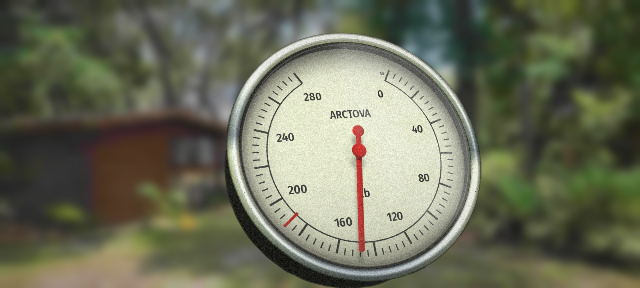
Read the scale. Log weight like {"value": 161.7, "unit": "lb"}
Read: {"value": 148, "unit": "lb"}
